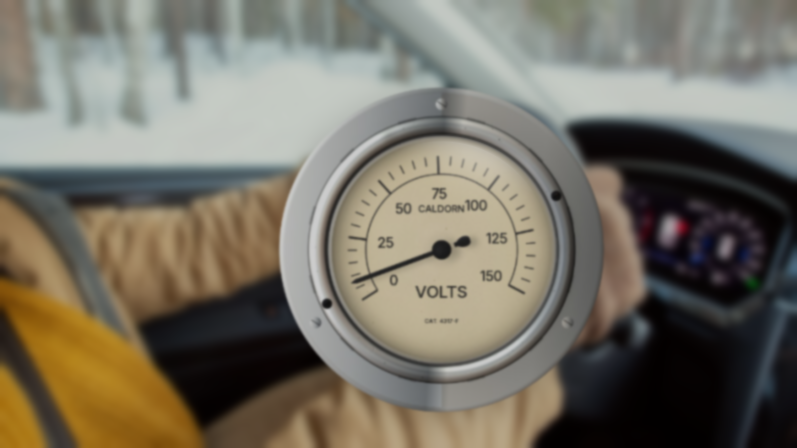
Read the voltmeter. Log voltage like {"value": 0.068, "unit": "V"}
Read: {"value": 7.5, "unit": "V"}
